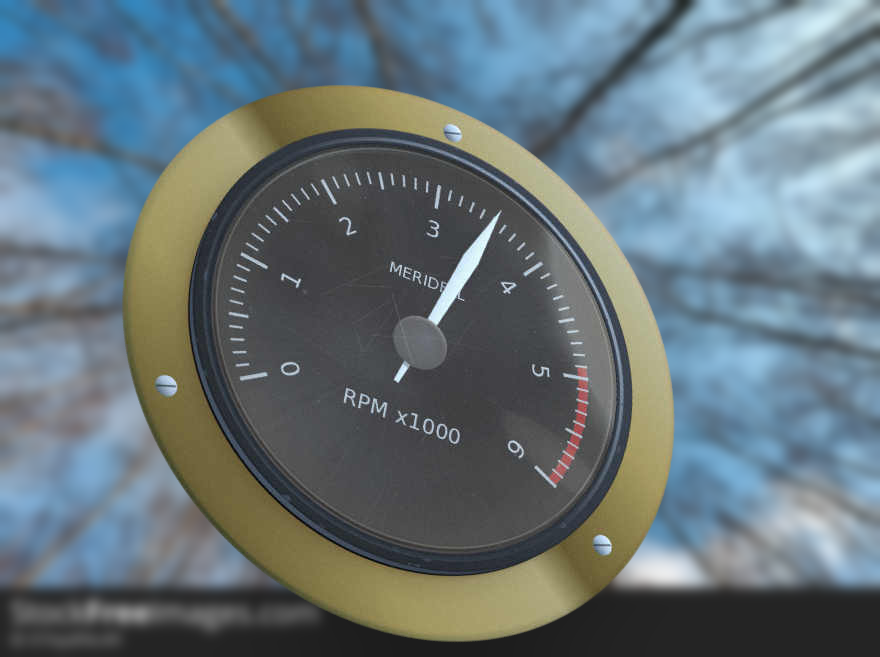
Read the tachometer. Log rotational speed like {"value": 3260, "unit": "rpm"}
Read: {"value": 3500, "unit": "rpm"}
